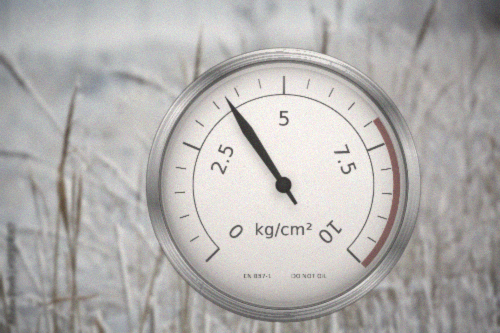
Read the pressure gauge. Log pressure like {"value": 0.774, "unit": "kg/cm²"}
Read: {"value": 3.75, "unit": "kg/cm²"}
